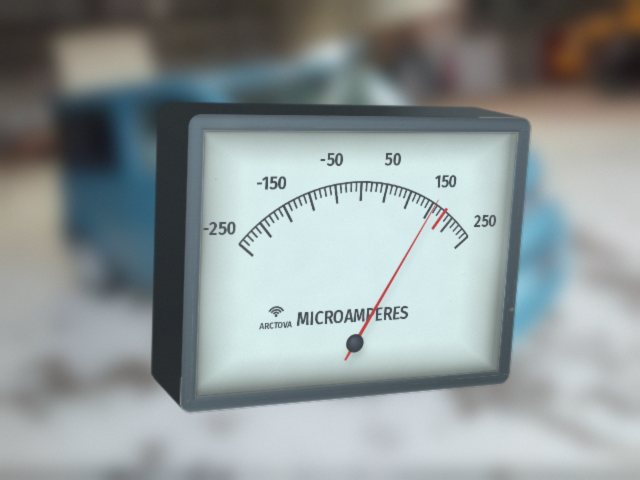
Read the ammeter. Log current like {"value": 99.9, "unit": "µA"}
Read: {"value": 150, "unit": "µA"}
